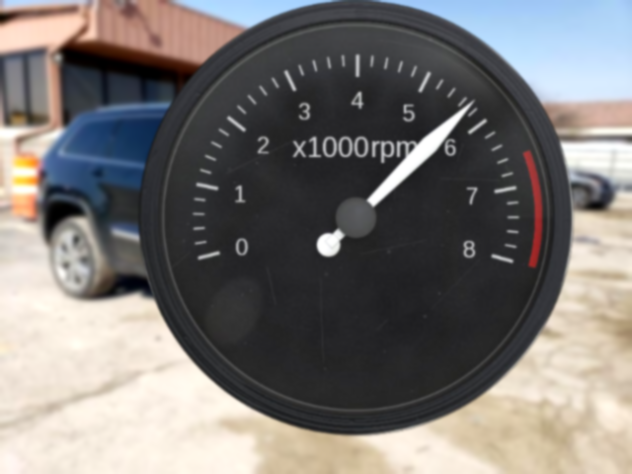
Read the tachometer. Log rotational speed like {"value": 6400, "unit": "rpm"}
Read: {"value": 5700, "unit": "rpm"}
